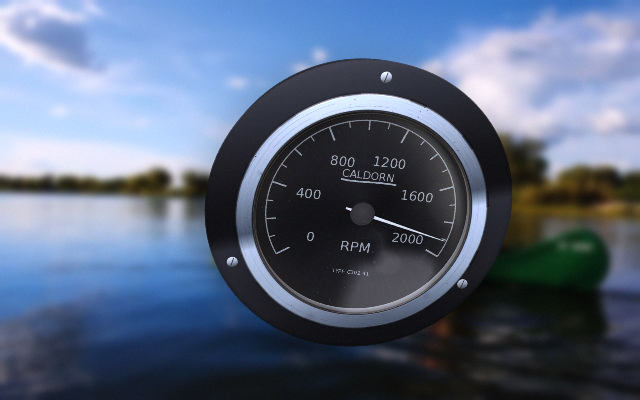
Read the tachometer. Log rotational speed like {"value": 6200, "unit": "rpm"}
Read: {"value": 1900, "unit": "rpm"}
